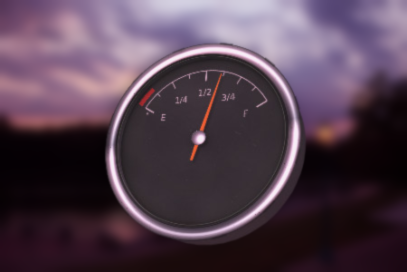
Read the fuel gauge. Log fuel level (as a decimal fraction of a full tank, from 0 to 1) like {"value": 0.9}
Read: {"value": 0.625}
